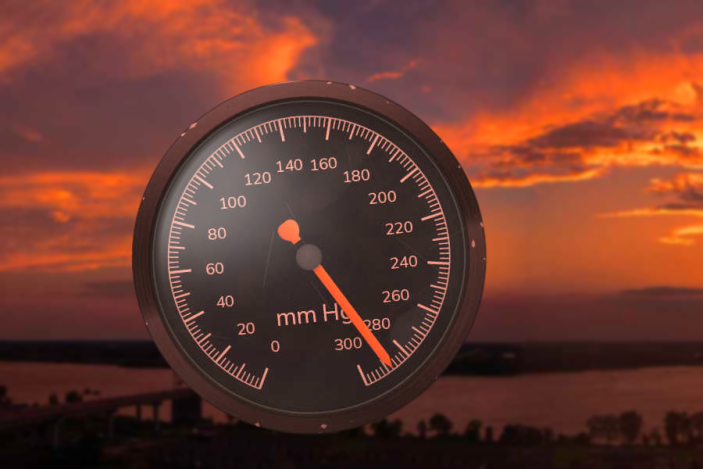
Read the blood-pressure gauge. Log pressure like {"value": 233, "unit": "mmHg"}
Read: {"value": 288, "unit": "mmHg"}
